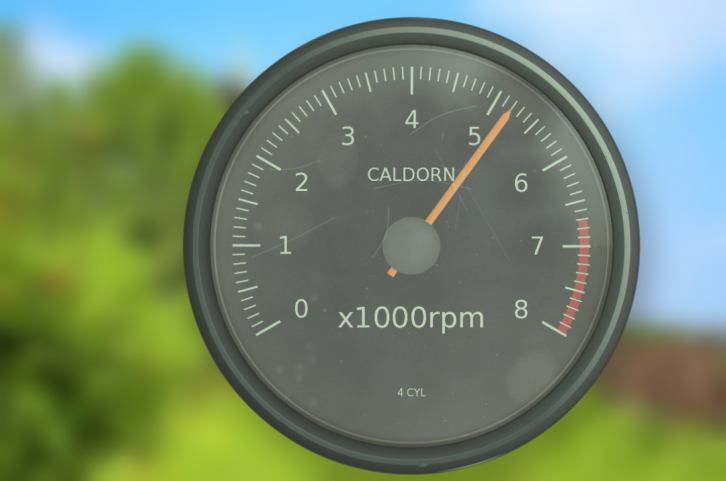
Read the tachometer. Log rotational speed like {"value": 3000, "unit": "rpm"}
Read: {"value": 5200, "unit": "rpm"}
